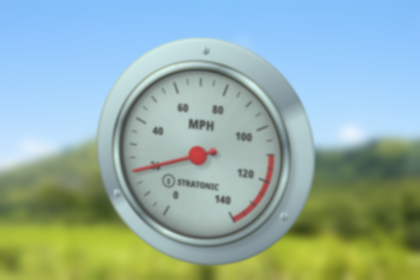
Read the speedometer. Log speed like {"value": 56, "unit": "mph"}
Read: {"value": 20, "unit": "mph"}
